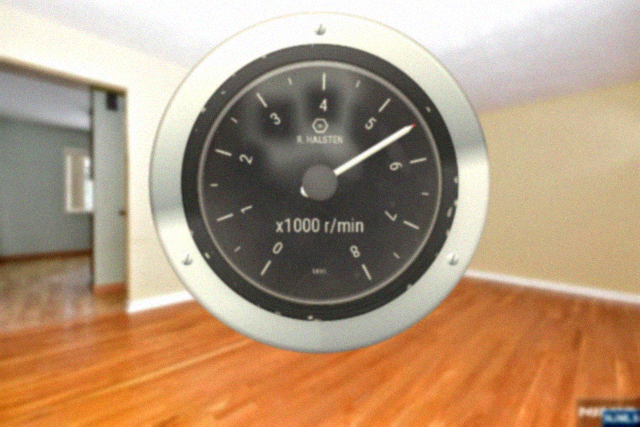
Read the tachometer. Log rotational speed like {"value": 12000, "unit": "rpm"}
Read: {"value": 5500, "unit": "rpm"}
